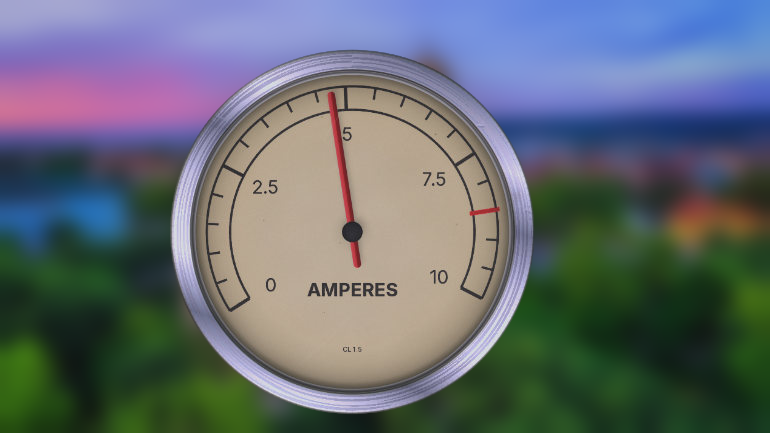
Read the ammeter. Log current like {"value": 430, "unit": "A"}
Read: {"value": 4.75, "unit": "A"}
